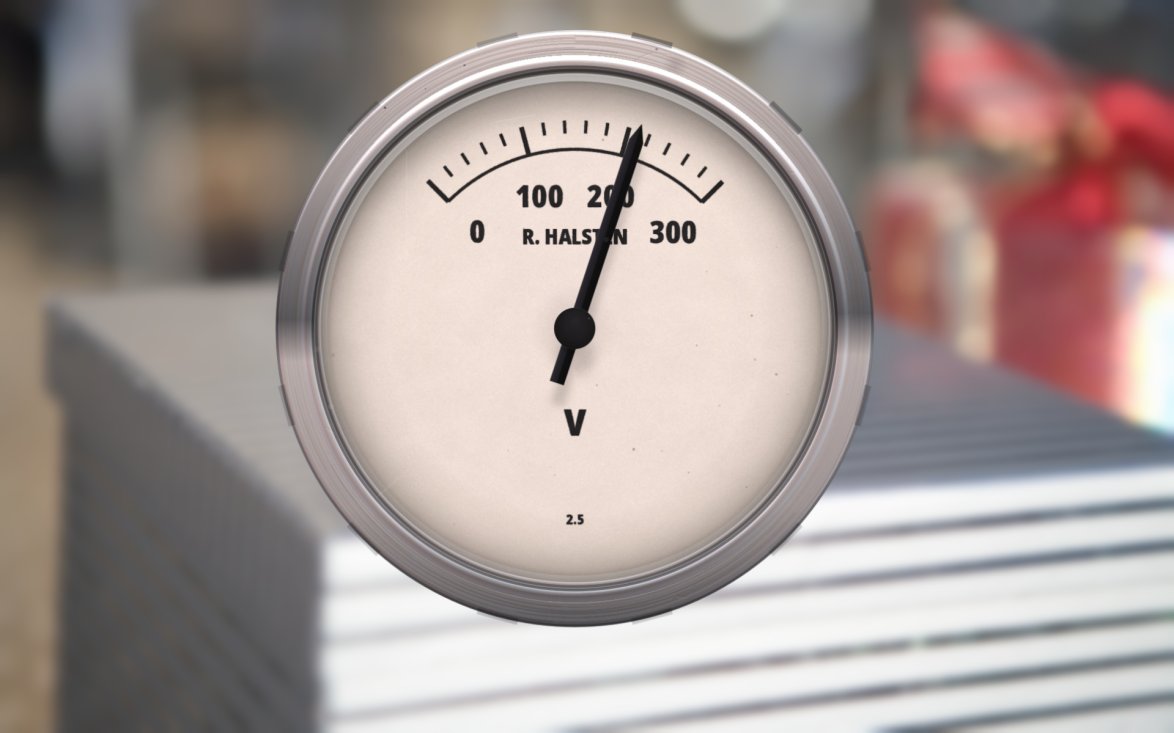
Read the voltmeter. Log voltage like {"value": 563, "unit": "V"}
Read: {"value": 210, "unit": "V"}
